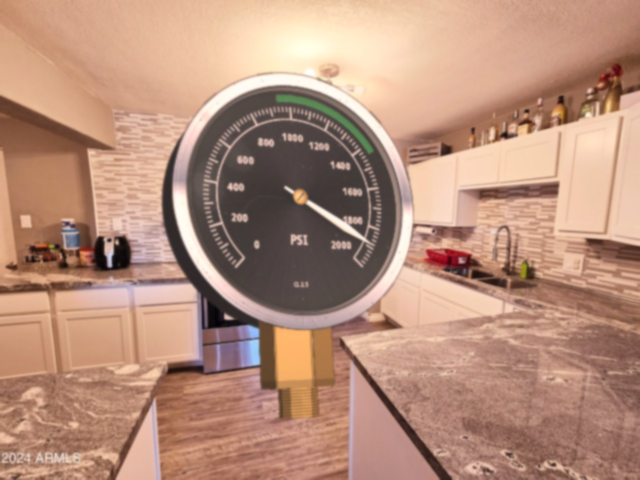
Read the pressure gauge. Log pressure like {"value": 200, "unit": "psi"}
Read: {"value": 1900, "unit": "psi"}
